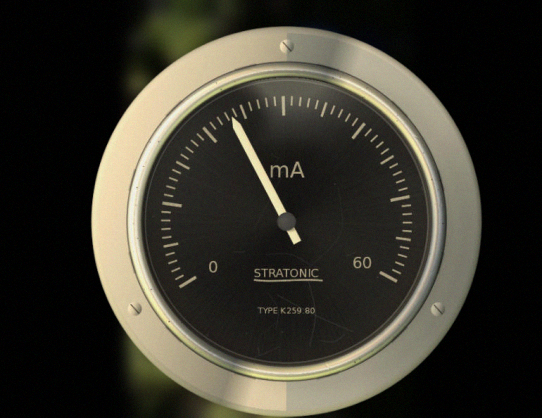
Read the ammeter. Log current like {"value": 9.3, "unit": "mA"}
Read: {"value": 23.5, "unit": "mA"}
